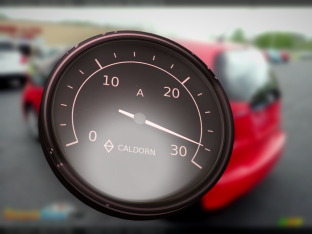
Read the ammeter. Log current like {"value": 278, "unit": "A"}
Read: {"value": 28, "unit": "A"}
